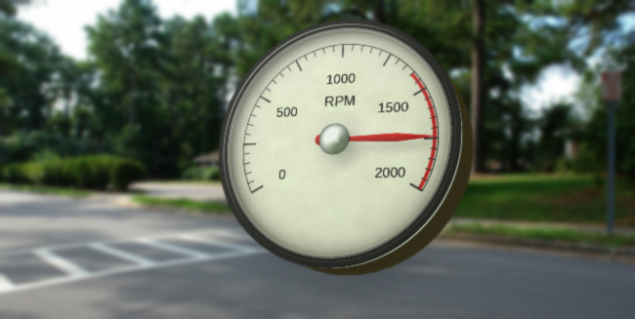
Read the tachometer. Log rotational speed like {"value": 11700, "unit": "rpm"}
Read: {"value": 1750, "unit": "rpm"}
